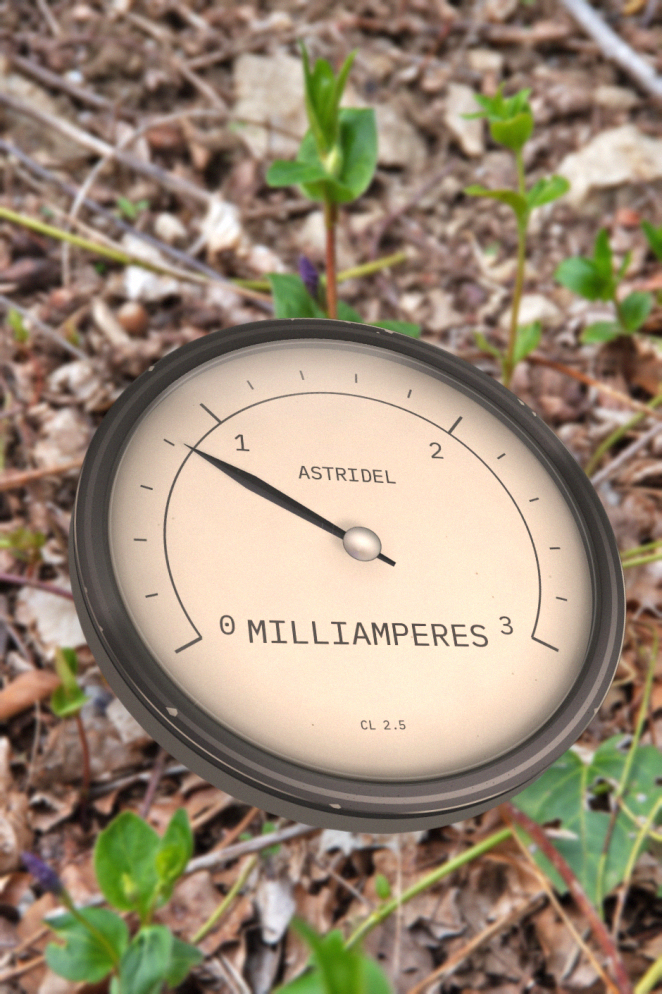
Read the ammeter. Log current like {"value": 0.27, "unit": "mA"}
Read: {"value": 0.8, "unit": "mA"}
